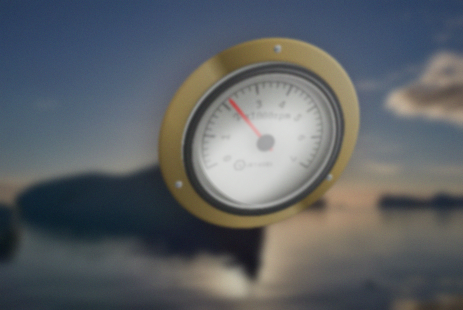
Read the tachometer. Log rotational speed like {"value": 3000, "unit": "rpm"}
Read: {"value": 2200, "unit": "rpm"}
